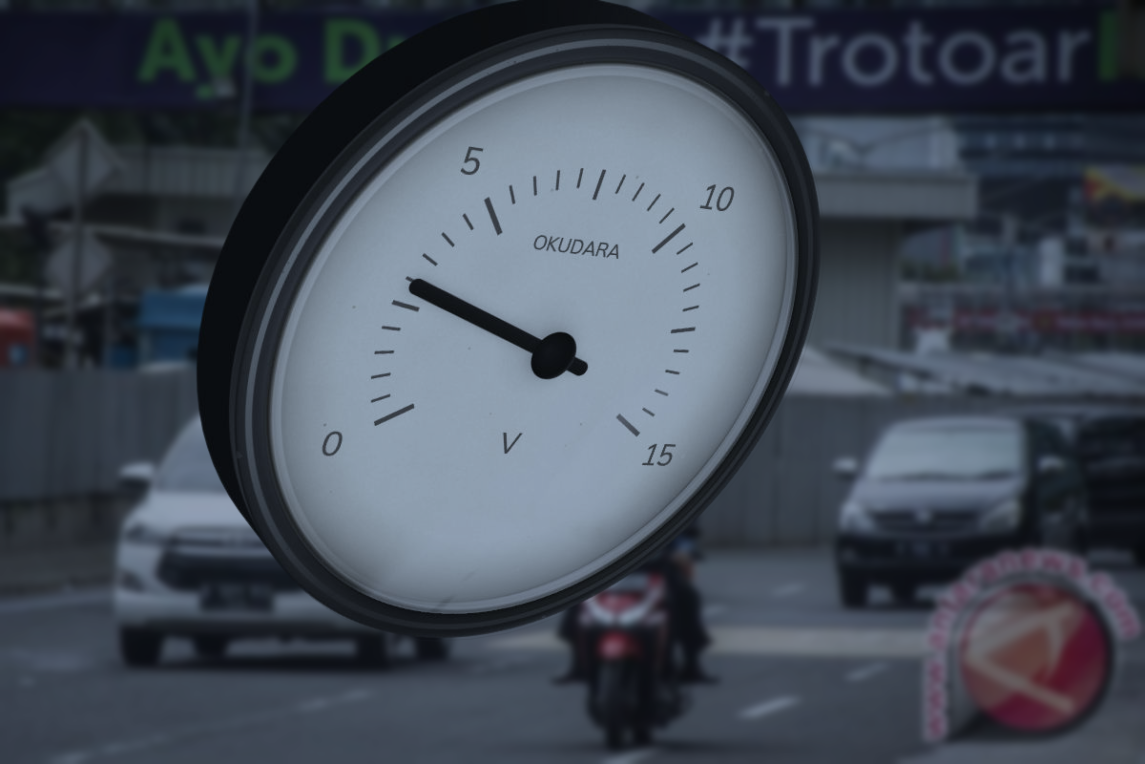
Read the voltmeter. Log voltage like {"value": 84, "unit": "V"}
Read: {"value": 3, "unit": "V"}
